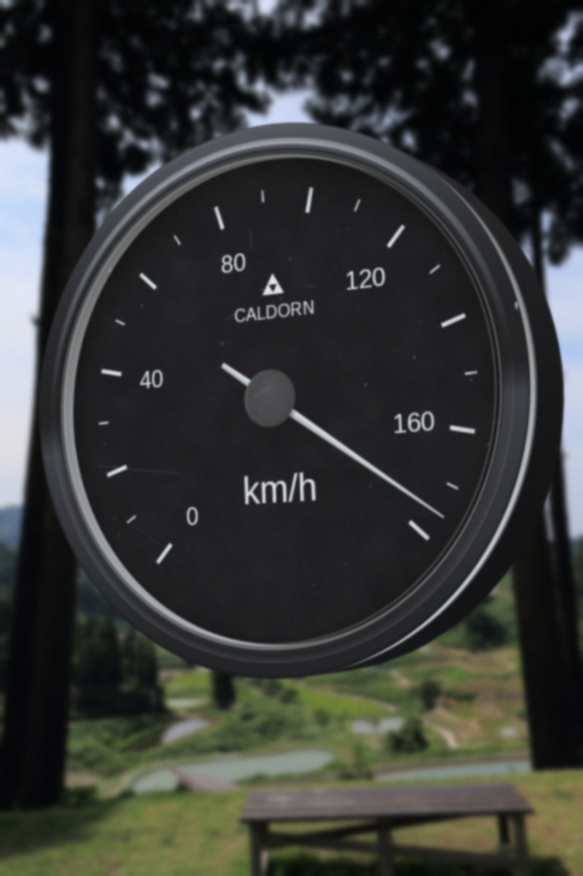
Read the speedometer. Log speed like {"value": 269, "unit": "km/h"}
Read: {"value": 175, "unit": "km/h"}
